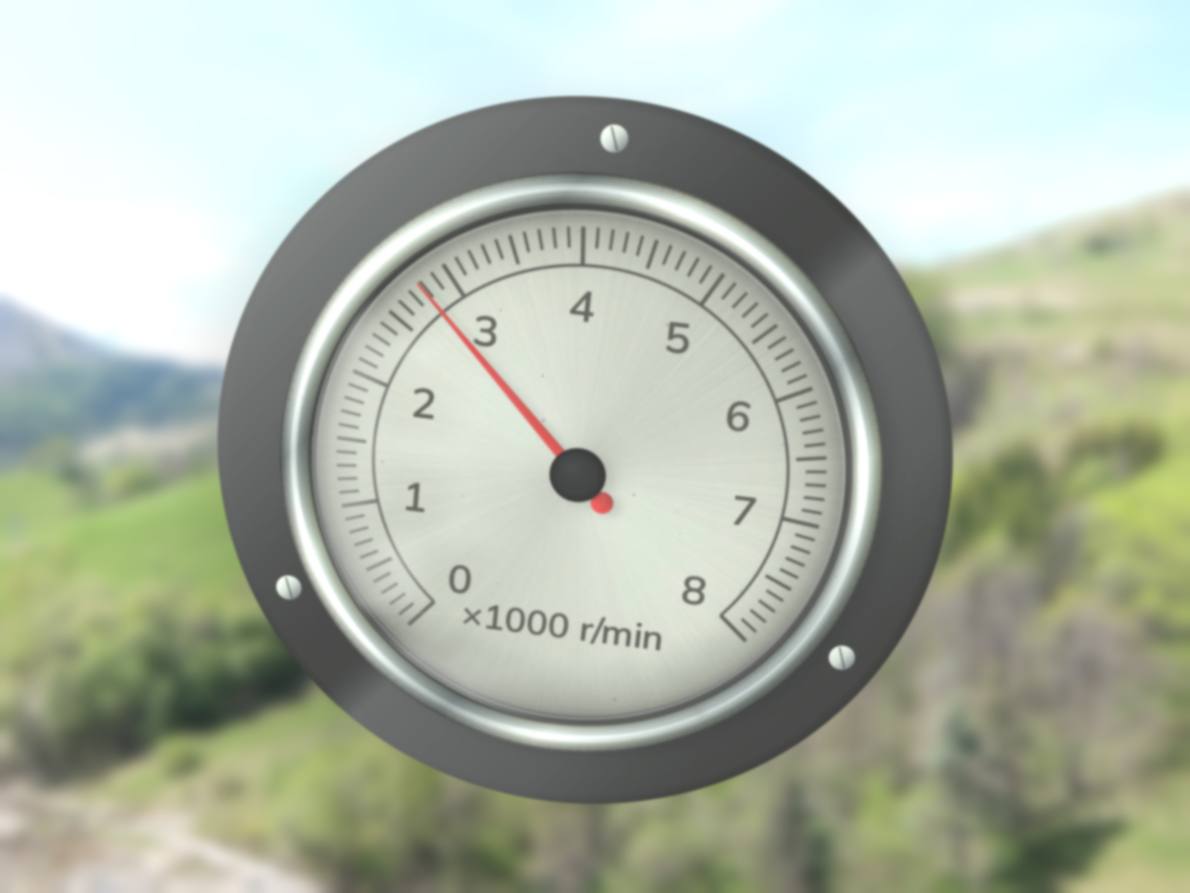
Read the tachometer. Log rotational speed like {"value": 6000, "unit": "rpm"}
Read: {"value": 2800, "unit": "rpm"}
